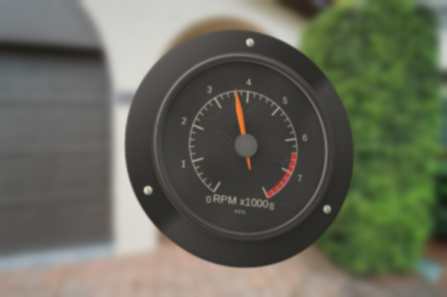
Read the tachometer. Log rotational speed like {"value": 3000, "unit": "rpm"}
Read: {"value": 3600, "unit": "rpm"}
